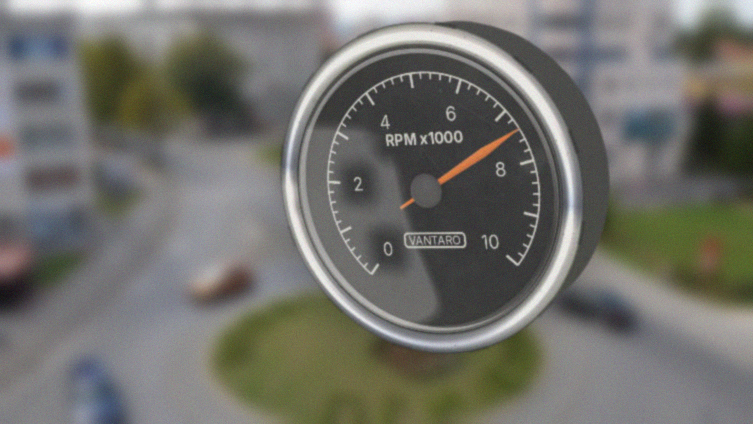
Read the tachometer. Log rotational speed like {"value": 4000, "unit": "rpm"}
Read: {"value": 7400, "unit": "rpm"}
